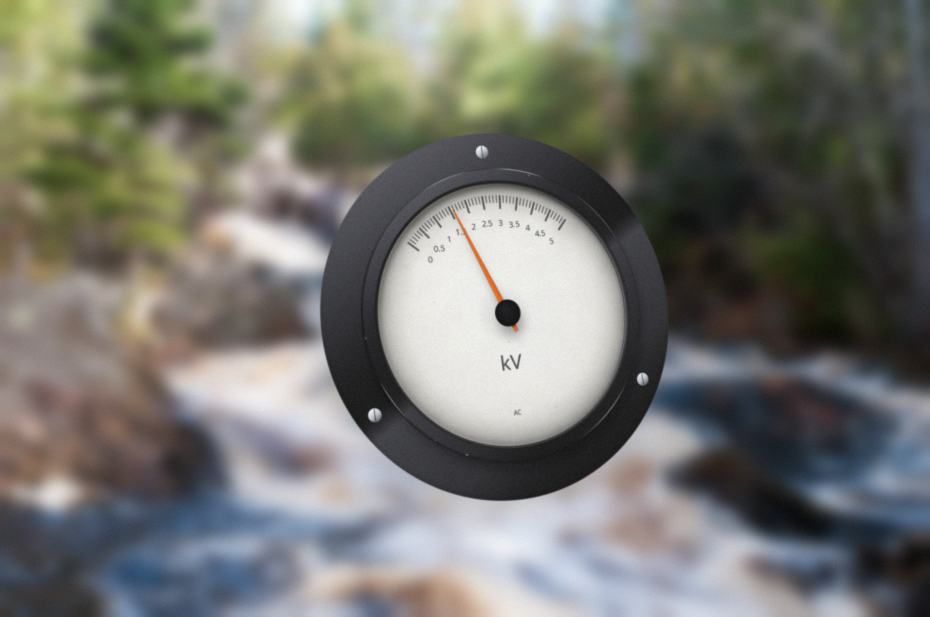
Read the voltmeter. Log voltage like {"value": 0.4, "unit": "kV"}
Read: {"value": 1.5, "unit": "kV"}
